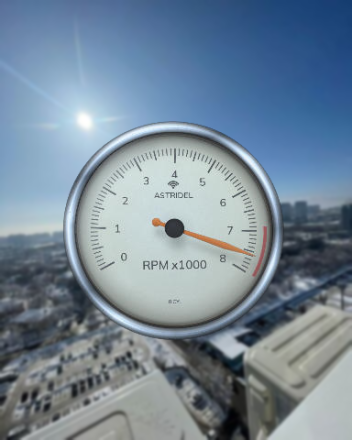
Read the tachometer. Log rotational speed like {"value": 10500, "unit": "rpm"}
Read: {"value": 7600, "unit": "rpm"}
